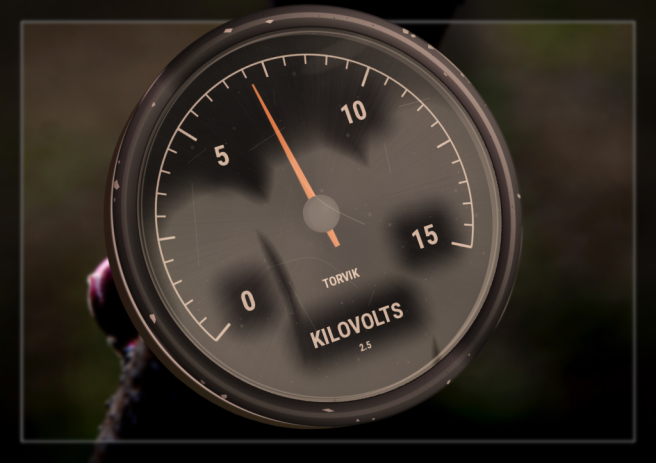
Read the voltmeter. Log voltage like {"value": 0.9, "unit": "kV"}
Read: {"value": 7, "unit": "kV"}
